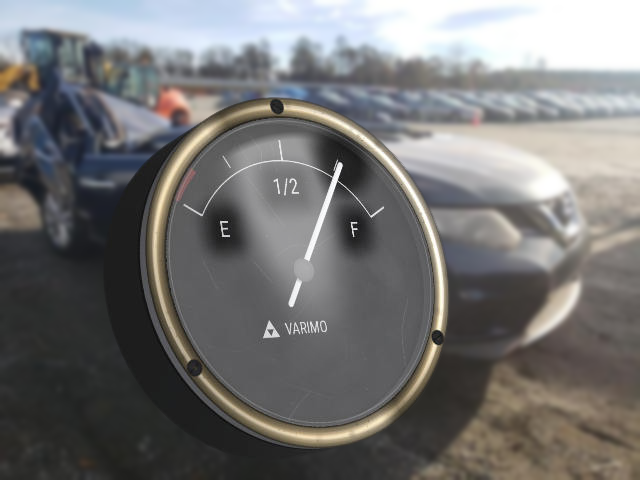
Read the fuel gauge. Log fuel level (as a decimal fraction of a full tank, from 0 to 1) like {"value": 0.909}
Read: {"value": 0.75}
